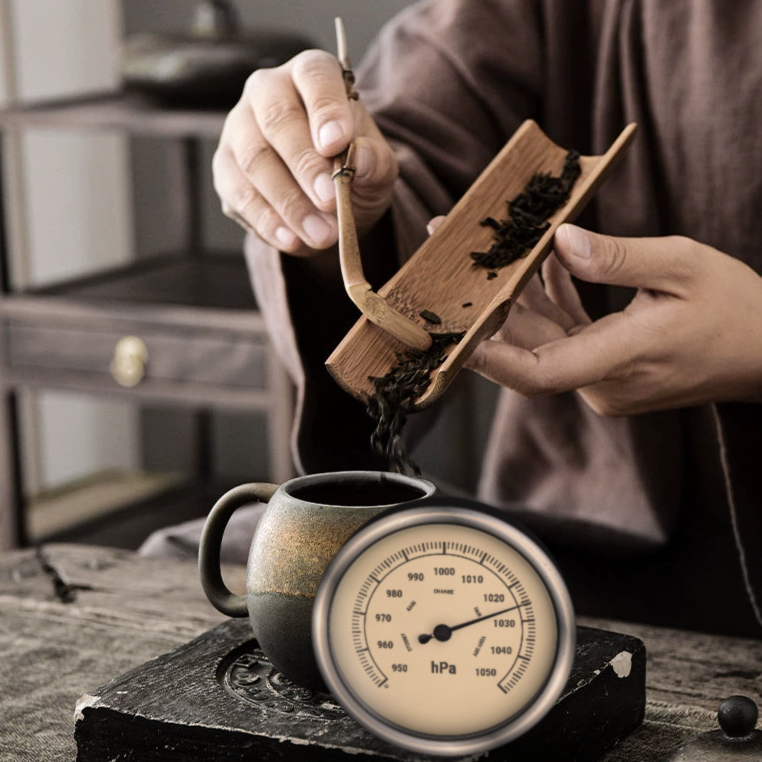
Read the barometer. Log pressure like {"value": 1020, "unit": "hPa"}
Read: {"value": 1025, "unit": "hPa"}
